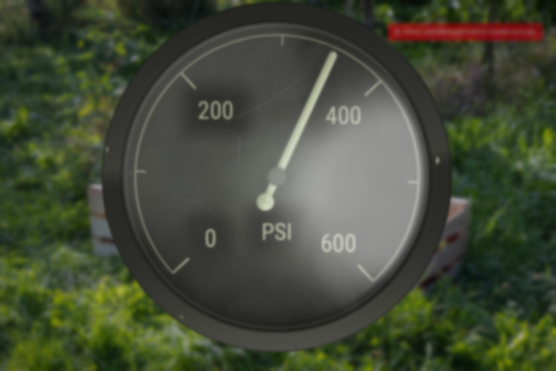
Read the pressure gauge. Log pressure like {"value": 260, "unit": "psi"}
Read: {"value": 350, "unit": "psi"}
